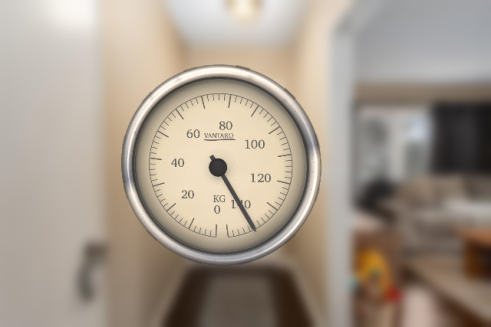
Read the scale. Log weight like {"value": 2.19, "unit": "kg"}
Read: {"value": 140, "unit": "kg"}
